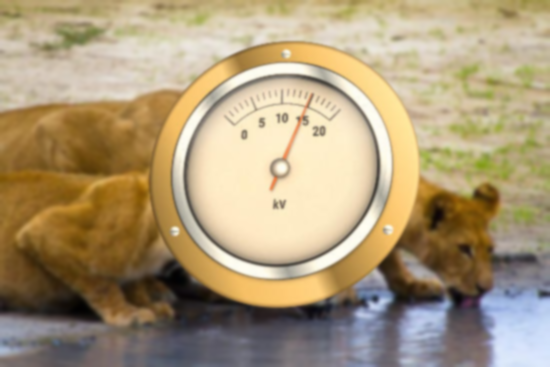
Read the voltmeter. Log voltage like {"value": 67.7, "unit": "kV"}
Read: {"value": 15, "unit": "kV"}
